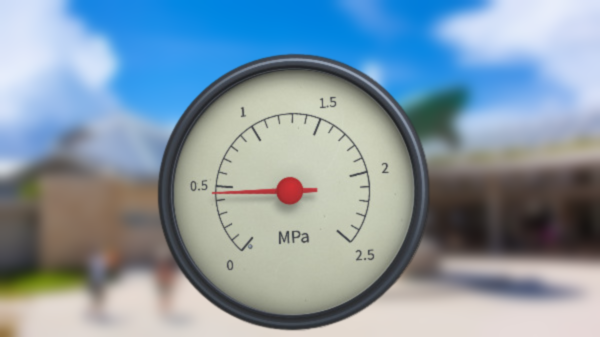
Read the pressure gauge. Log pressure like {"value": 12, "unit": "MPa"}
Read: {"value": 0.45, "unit": "MPa"}
